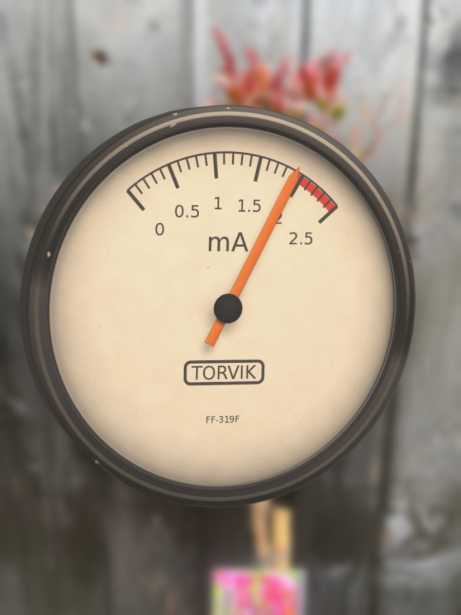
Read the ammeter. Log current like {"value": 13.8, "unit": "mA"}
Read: {"value": 1.9, "unit": "mA"}
